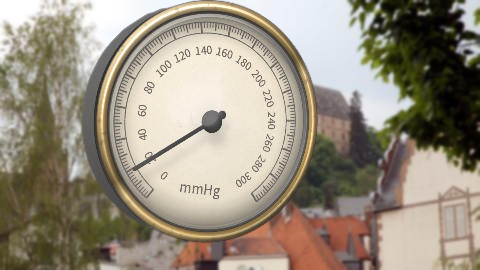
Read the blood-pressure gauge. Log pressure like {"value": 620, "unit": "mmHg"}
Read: {"value": 20, "unit": "mmHg"}
